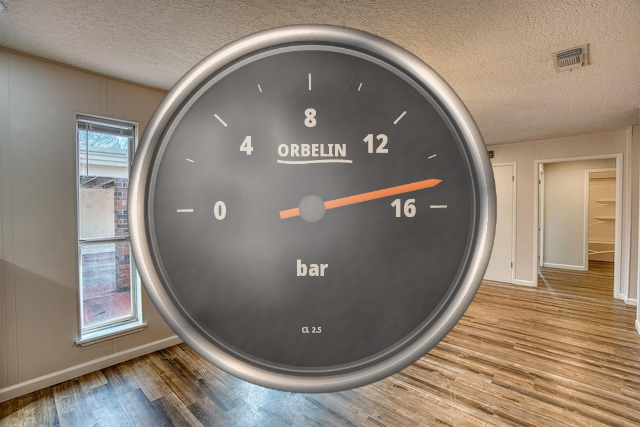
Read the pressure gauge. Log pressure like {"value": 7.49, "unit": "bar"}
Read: {"value": 15, "unit": "bar"}
